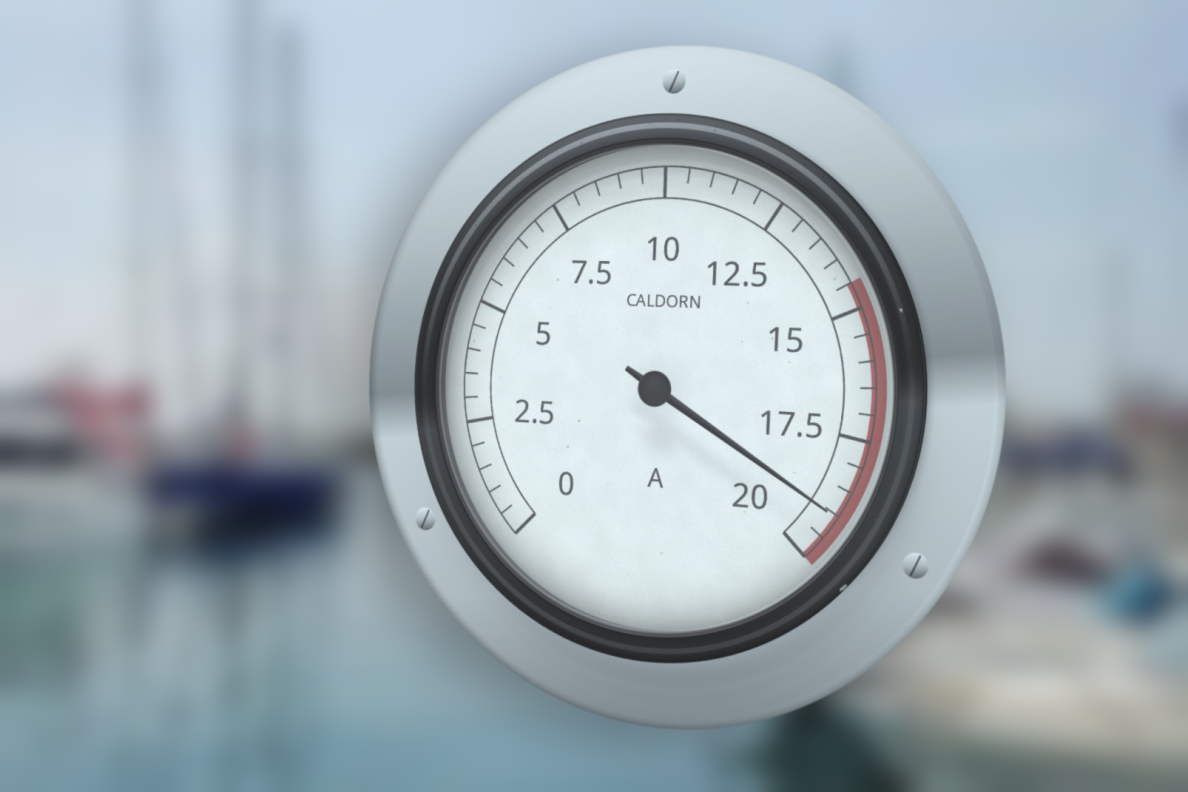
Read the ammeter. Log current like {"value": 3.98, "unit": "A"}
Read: {"value": 19, "unit": "A"}
